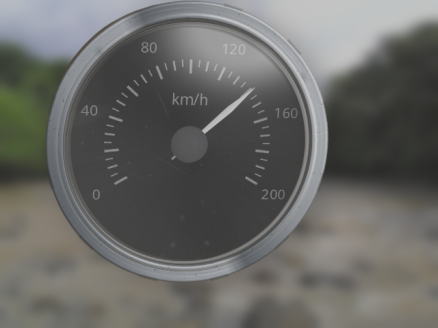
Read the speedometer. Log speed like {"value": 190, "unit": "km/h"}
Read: {"value": 140, "unit": "km/h"}
